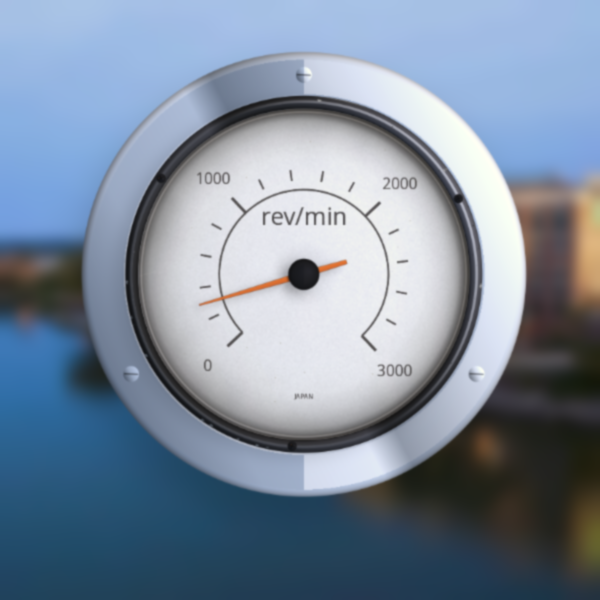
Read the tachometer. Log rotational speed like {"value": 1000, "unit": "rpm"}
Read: {"value": 300, "unit": "rpm"}
